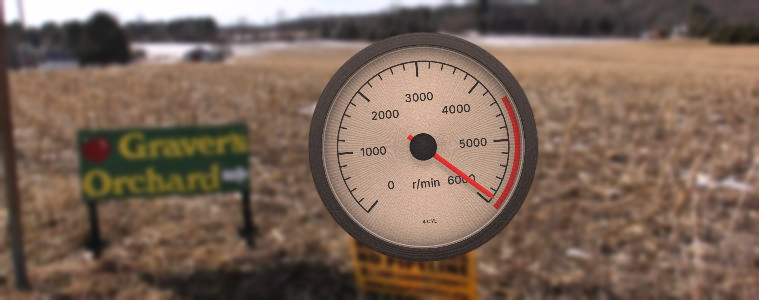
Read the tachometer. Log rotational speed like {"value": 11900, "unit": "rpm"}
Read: {"value": 5900, "unit": "rpm"}
